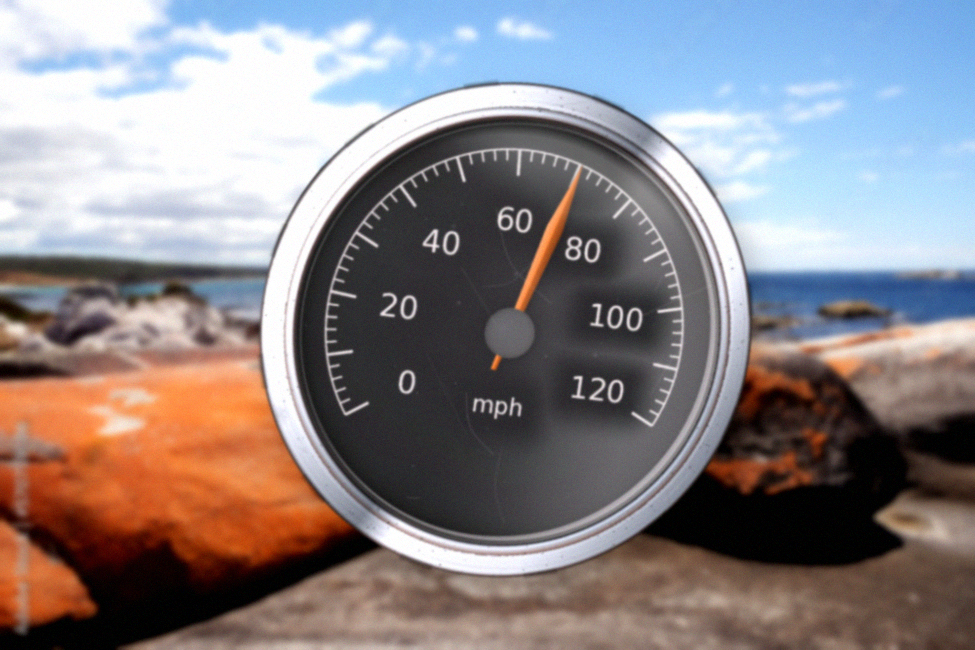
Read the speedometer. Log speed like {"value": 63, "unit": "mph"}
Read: {"value": 70, "unit": "mph"}
